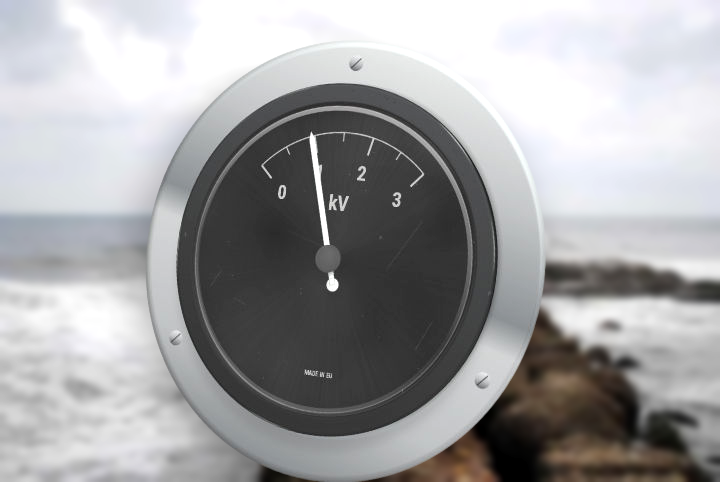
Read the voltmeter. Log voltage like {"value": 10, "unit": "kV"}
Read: {"value": 1, "unit": "kV"}
